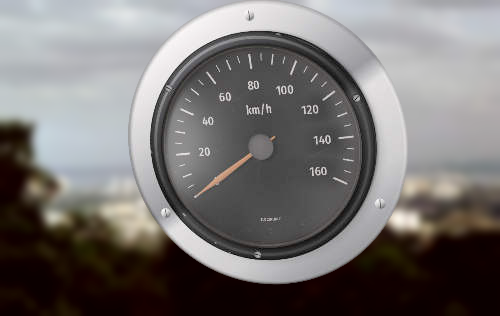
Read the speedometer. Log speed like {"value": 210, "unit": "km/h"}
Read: {"value": 0, "unit": "km/h"}
